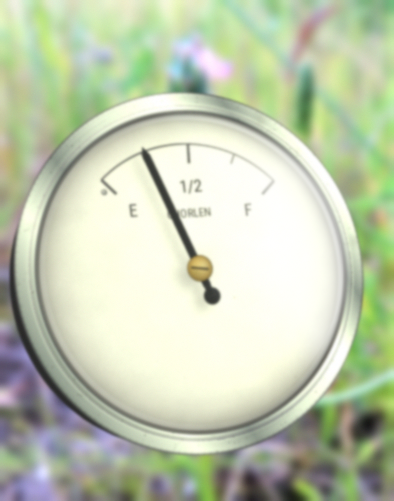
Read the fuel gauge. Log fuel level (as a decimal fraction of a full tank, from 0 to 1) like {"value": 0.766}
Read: {"value": 0.25}
